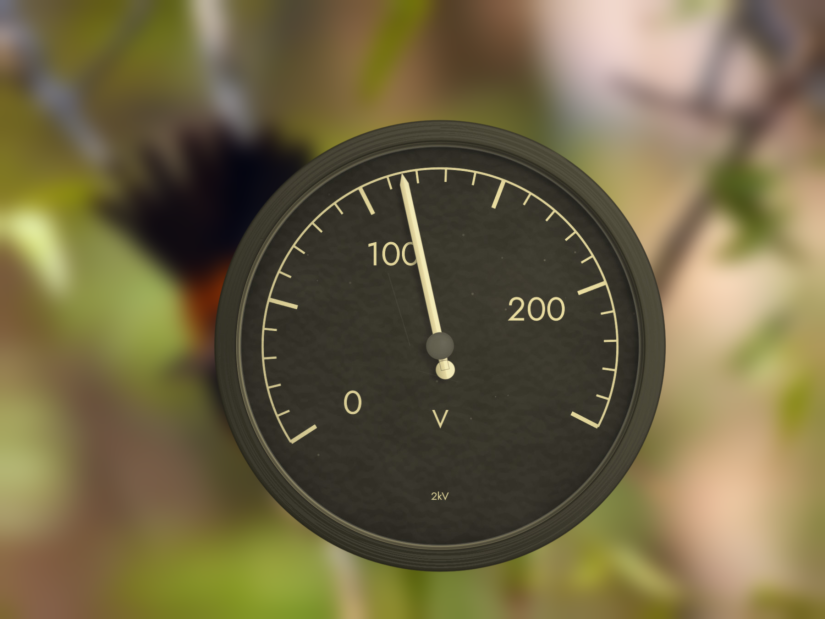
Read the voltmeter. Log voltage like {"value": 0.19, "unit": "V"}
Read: {"value": 115, "unit": "V"}
